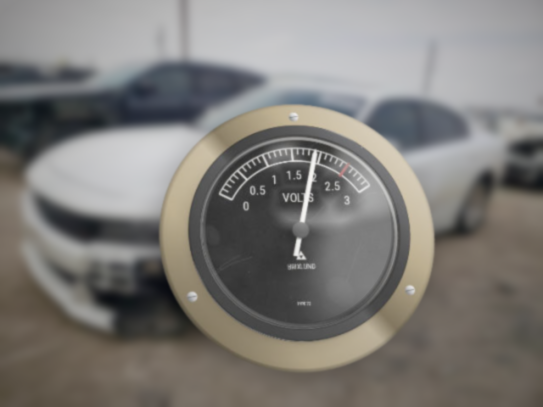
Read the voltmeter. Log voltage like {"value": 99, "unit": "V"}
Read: {"value": 1.9, "unit": "V"}
